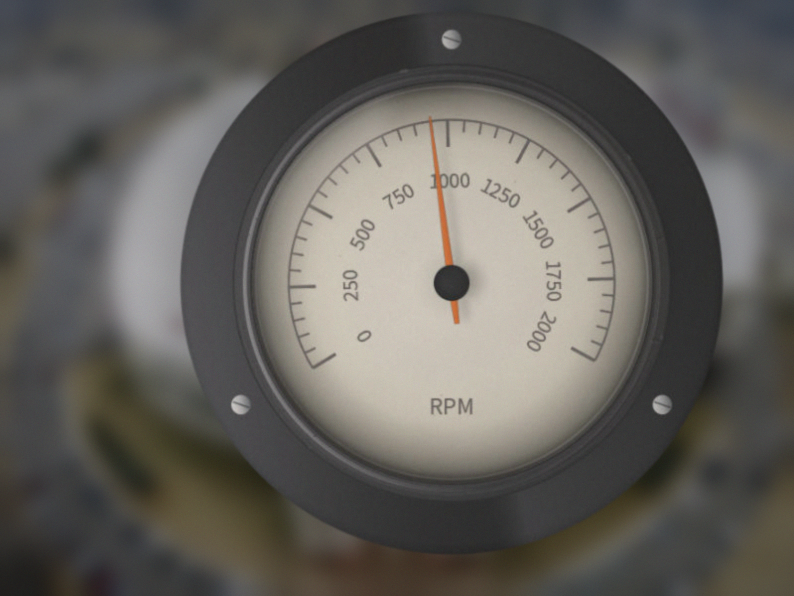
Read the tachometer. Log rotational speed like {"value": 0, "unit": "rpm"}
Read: {"value": 950, "unit": "rpm"}
